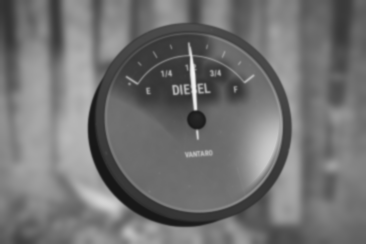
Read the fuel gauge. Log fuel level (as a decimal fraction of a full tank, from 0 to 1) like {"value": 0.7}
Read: {"value": 0.5}
